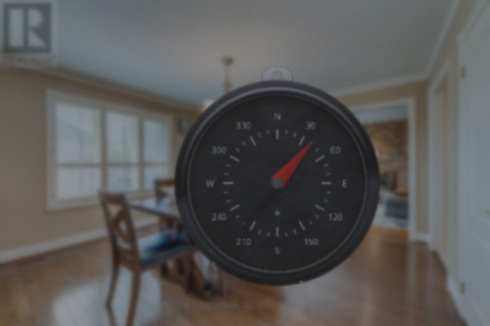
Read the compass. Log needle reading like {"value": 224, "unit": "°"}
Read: {"value": 40, "unit": "°"}
